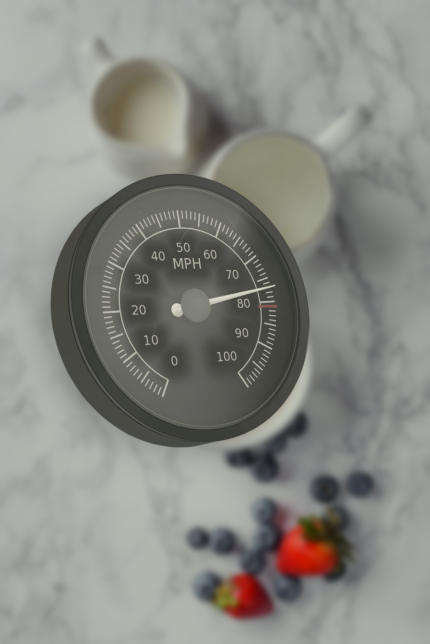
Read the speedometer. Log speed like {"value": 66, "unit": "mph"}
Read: {"value": 77, "unit": "mph"}
